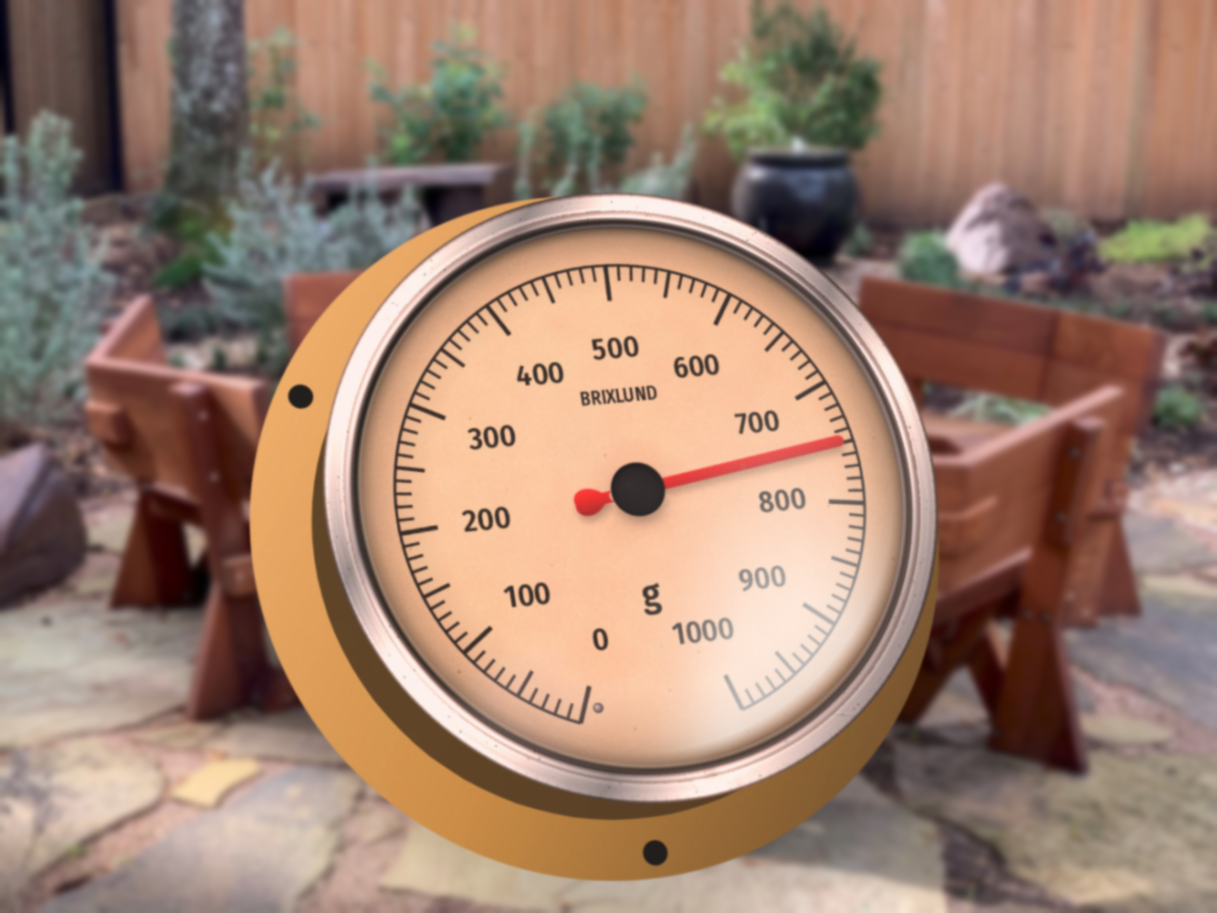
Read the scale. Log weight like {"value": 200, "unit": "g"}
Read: {"value": 750, "unit": "g"}
